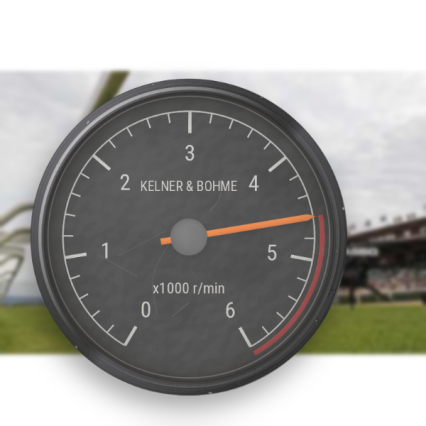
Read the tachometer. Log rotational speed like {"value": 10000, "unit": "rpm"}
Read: {"value": 4600, "unit": "rpm"}
